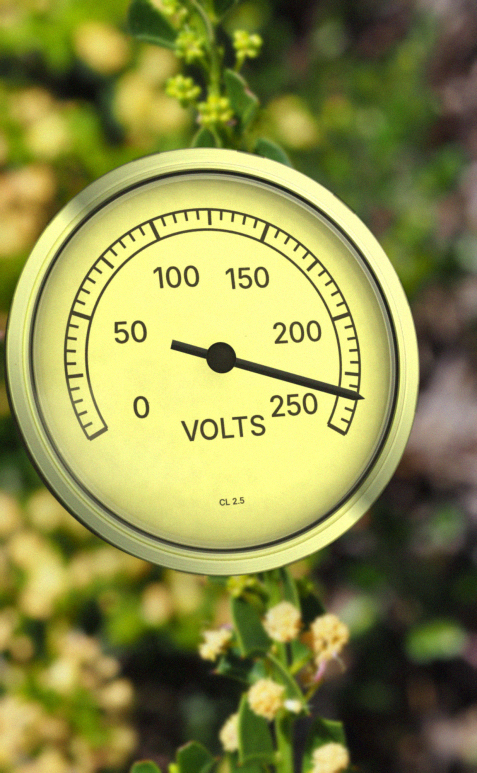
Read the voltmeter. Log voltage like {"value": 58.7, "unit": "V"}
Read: {"value": 235, "unit": "V"}
